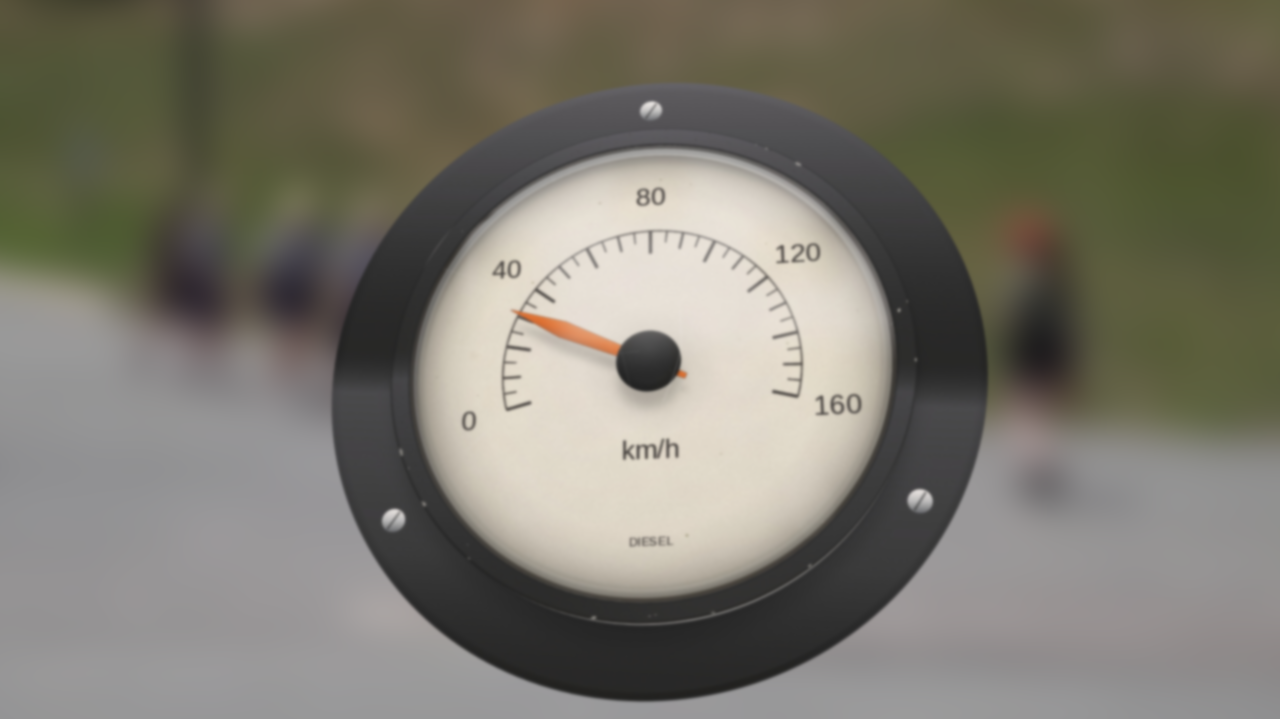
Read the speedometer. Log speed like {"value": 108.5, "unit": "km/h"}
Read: {"value": 30, "unit": "km/h"}
